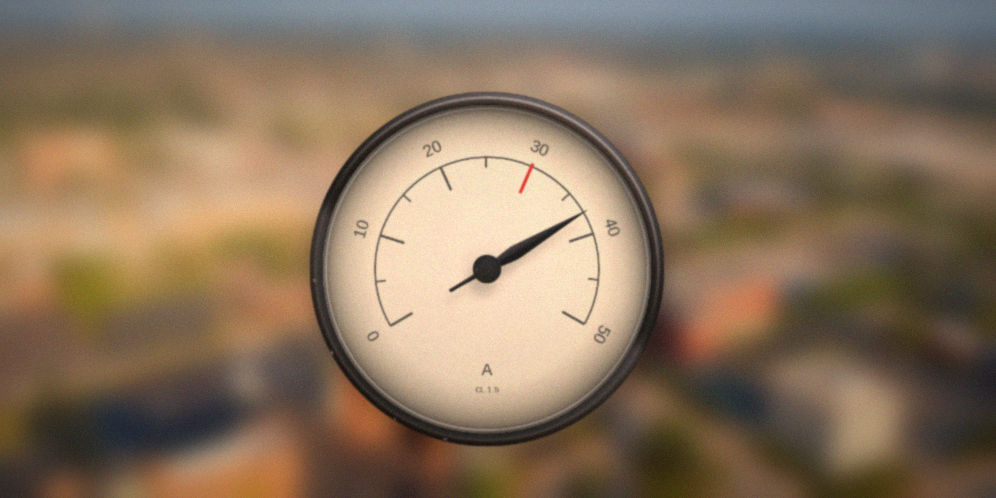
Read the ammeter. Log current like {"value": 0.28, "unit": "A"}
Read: {"value": 37.5, "unit": "A"}
